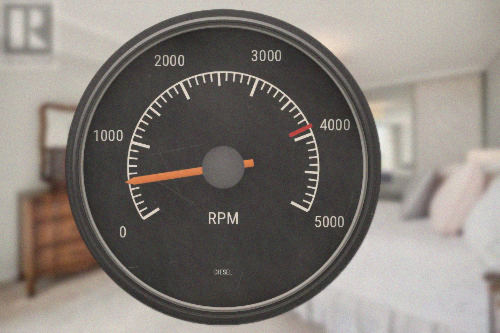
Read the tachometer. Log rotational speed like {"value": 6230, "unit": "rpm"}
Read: {"value": 500, "unit": "rpm"}
